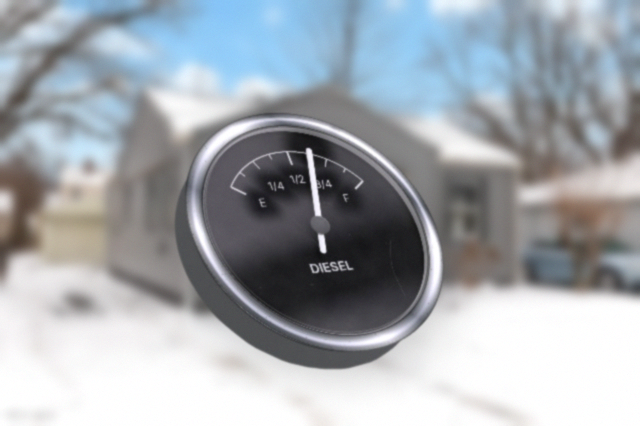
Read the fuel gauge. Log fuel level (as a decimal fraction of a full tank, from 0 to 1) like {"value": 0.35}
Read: {"value": 0.625}
